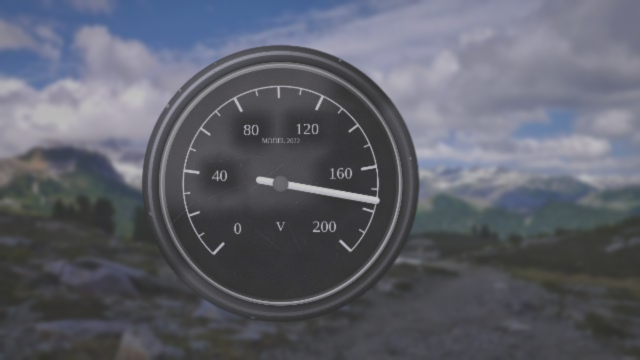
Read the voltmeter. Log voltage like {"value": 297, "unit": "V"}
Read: {"value": 175, "unit": "V"}
